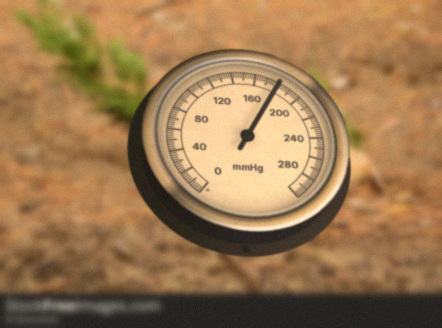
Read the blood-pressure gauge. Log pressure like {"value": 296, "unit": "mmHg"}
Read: {"value": 180, "unit": "mmHg"}
